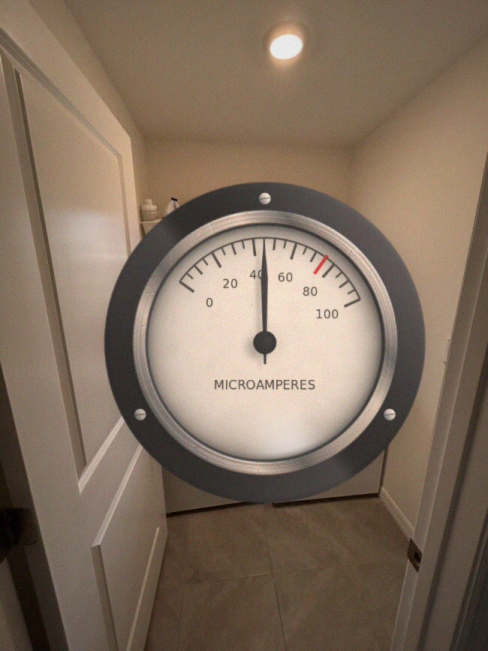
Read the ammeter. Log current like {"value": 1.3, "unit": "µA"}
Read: {"value": 45, "unit": "µA"}
